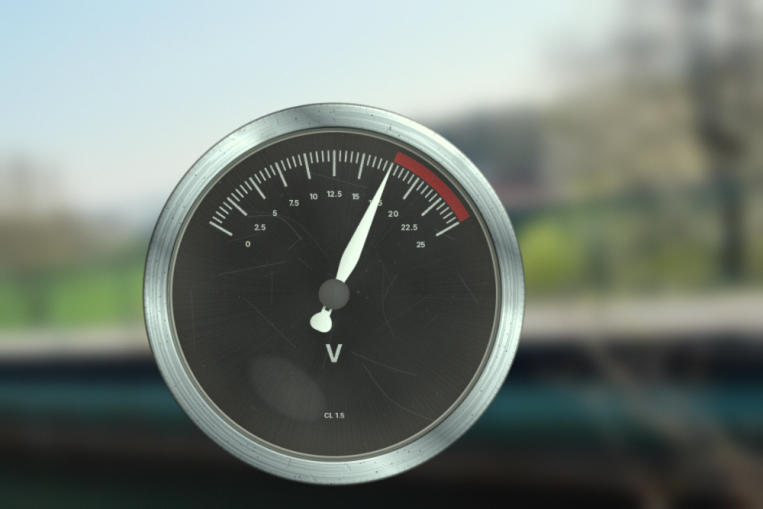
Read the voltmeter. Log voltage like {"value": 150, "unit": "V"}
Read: {"value": 17.5, "unit": "V"}
